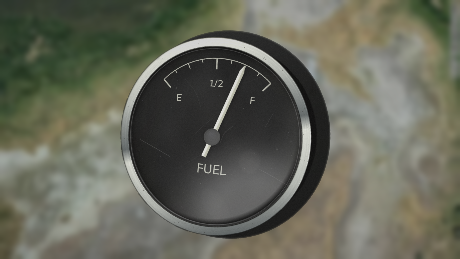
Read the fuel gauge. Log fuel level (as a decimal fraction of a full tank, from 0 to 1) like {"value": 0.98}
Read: {"value": 0.75}
